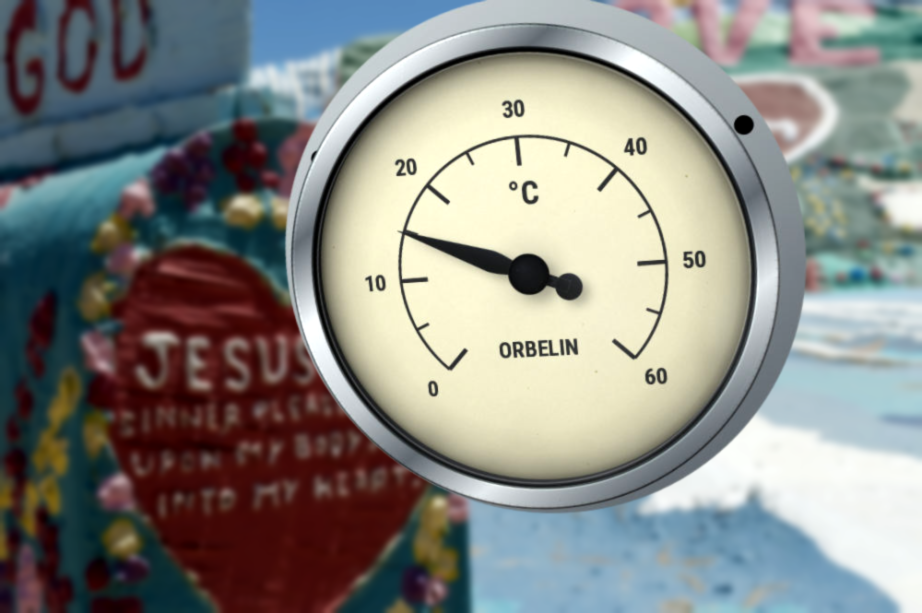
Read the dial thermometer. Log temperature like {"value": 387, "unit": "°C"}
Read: {"value": 15, "unit": "°C"}
